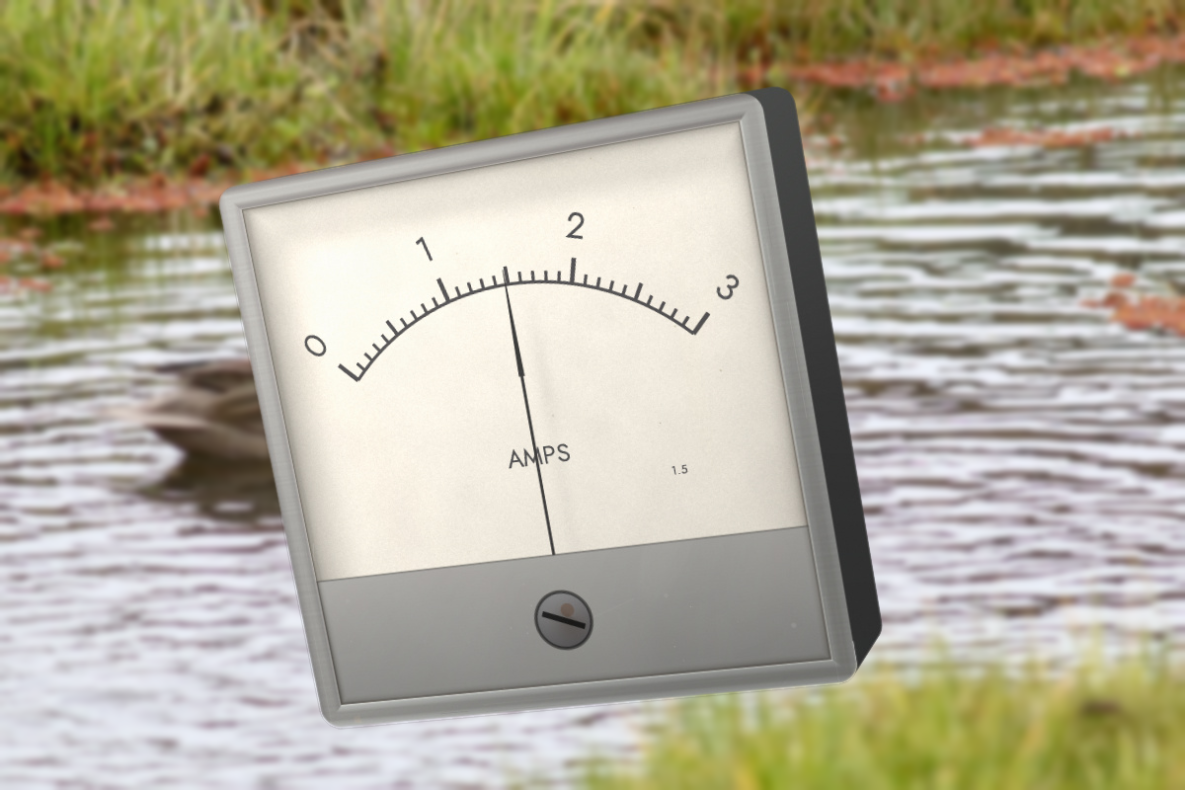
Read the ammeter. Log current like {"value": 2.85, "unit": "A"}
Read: {"value": 1.5, "unit": "A"}
